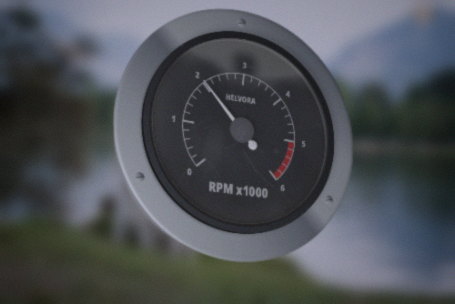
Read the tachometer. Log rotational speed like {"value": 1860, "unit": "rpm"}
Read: {"value": 2000, "unit": "rpm"}
